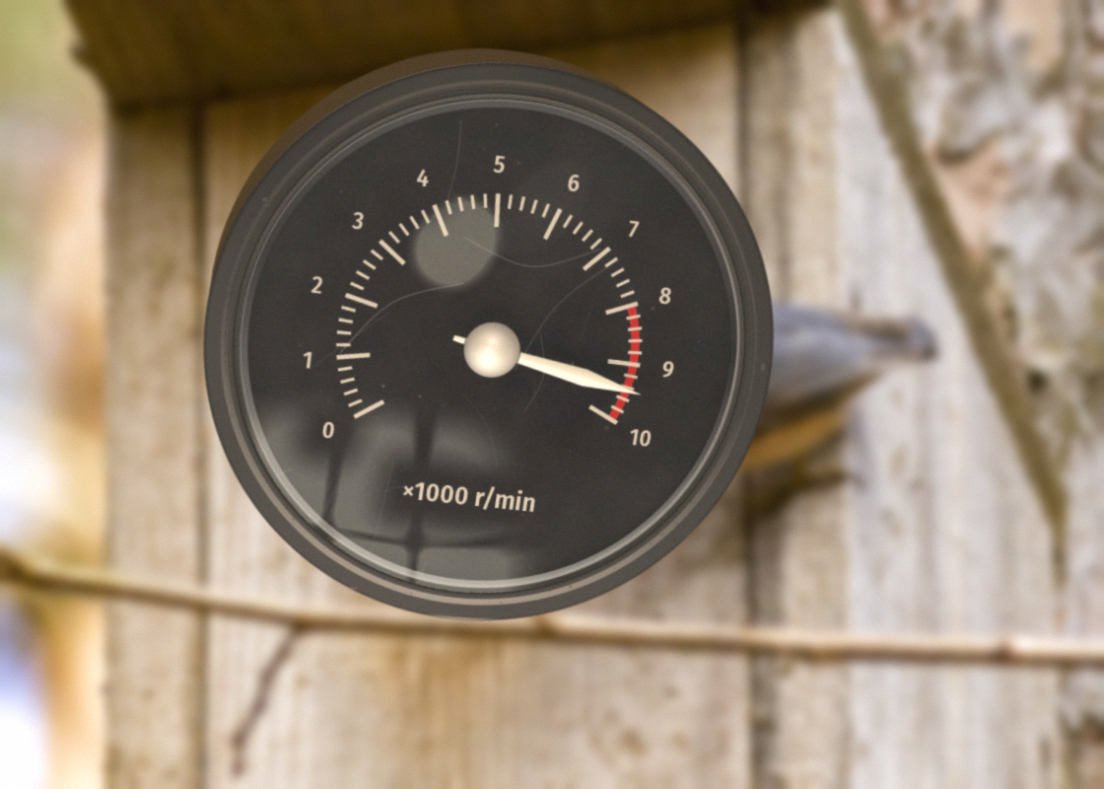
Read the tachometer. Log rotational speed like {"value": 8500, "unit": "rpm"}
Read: {"value": 9400, "unit": "rpm"}
